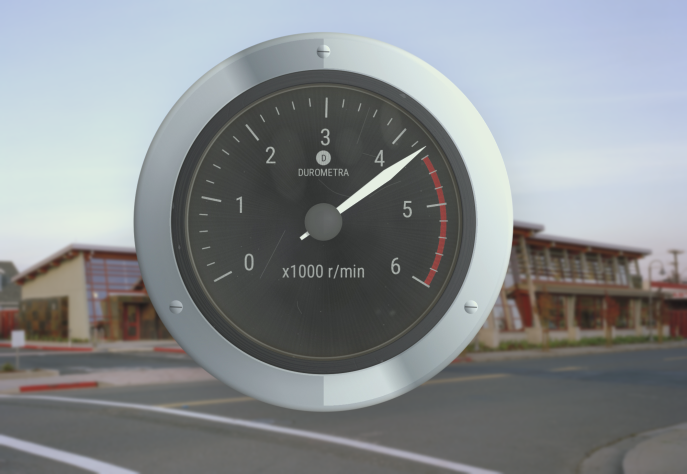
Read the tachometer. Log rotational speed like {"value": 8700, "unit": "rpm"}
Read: {"value": 4300, "unit": "rpm"}
